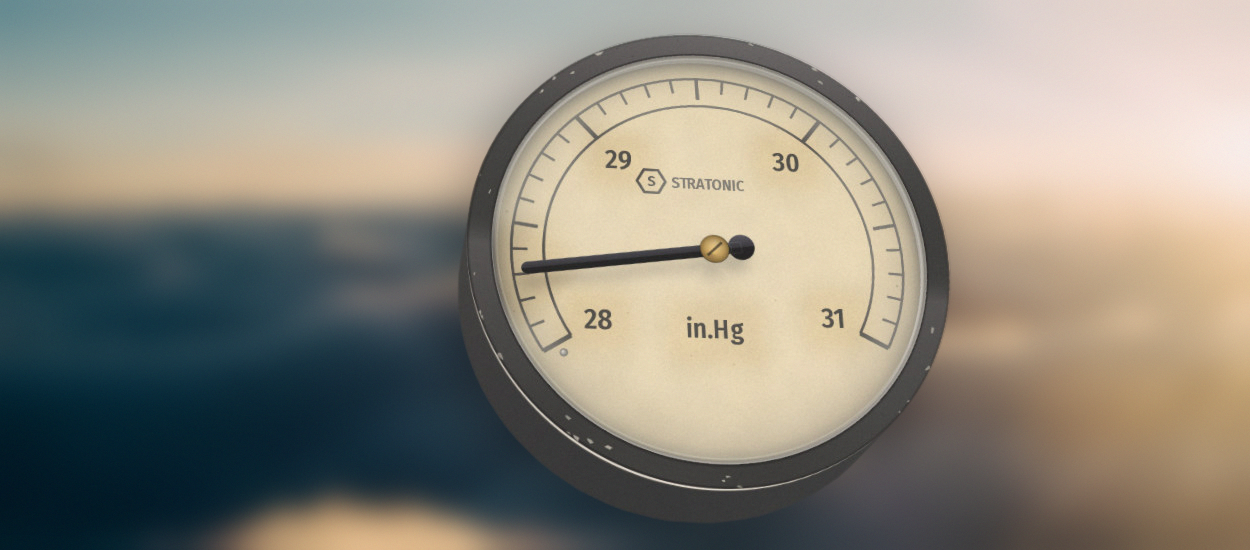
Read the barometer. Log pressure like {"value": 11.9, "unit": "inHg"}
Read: {"value": 28.3, "unit": "inHg"}
